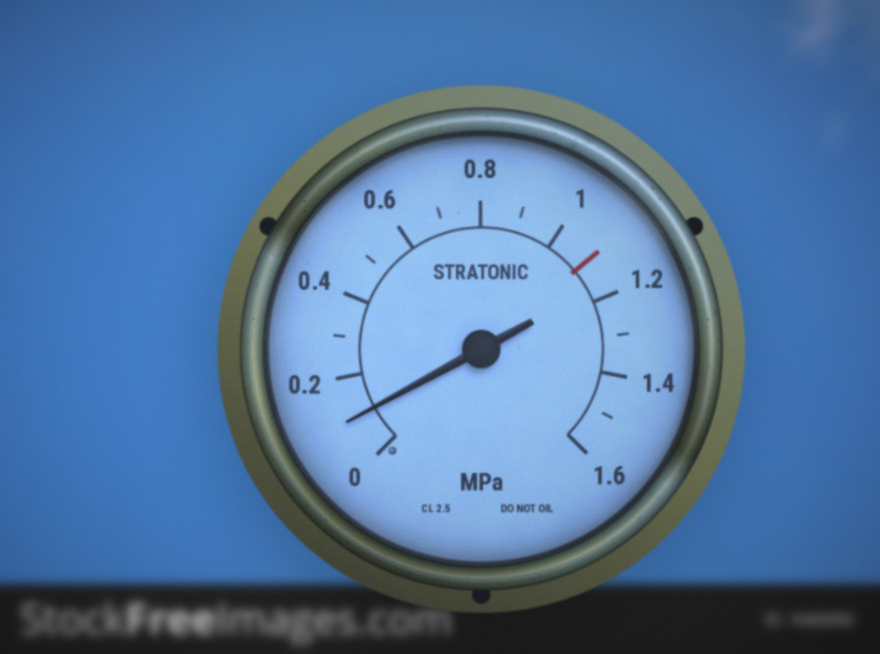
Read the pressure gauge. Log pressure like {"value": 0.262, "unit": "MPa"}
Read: {"value": 0.1, "unit": "MPa"}
